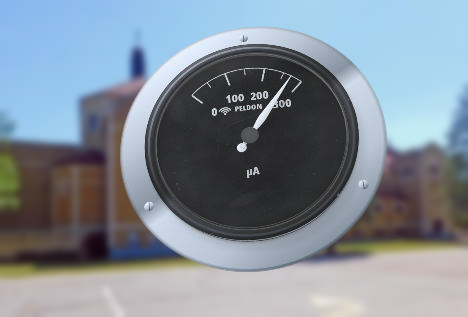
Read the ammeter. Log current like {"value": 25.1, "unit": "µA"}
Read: {"value": 275, "unit": "µA"}
